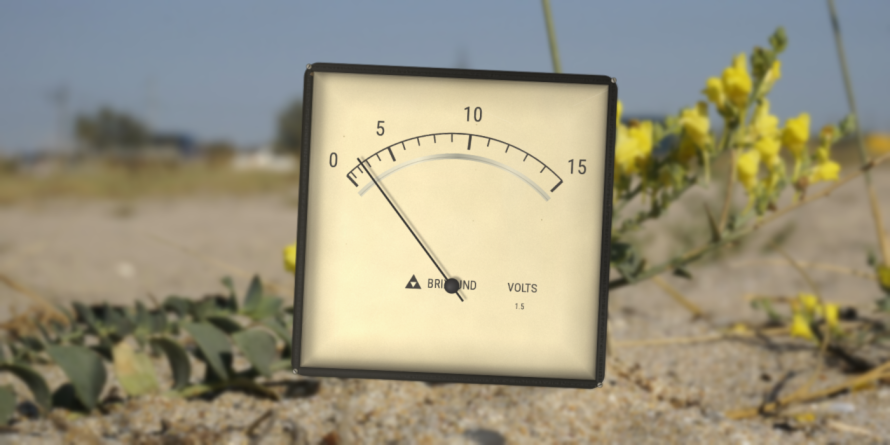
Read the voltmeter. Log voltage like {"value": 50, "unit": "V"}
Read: {"value": 2.5, "unit": "V"}
